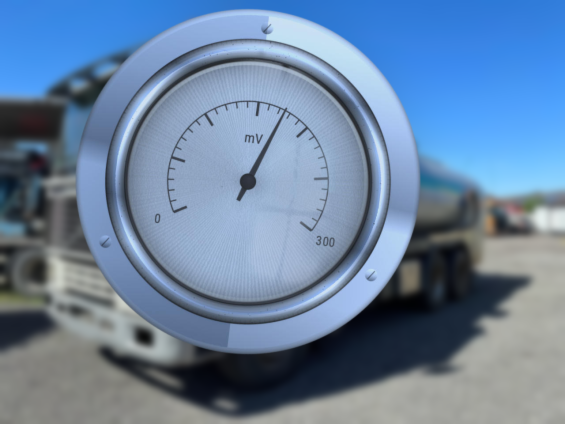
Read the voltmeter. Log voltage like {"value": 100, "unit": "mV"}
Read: {"value": 175, "unit": "mV"}
